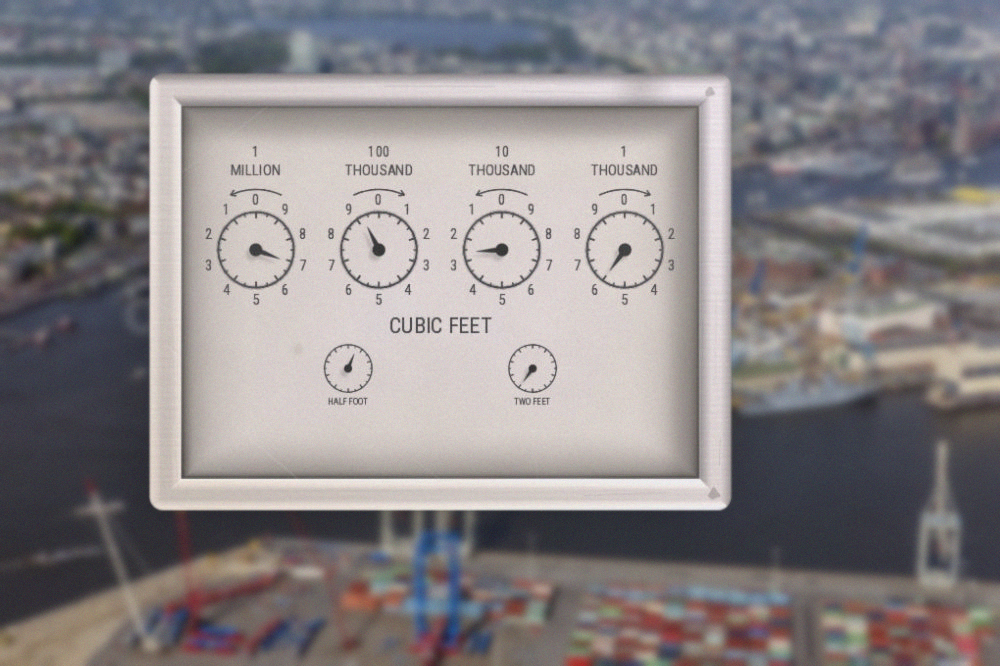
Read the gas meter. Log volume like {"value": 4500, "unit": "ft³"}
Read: {"value": 692600, "unit": "ft³"}
